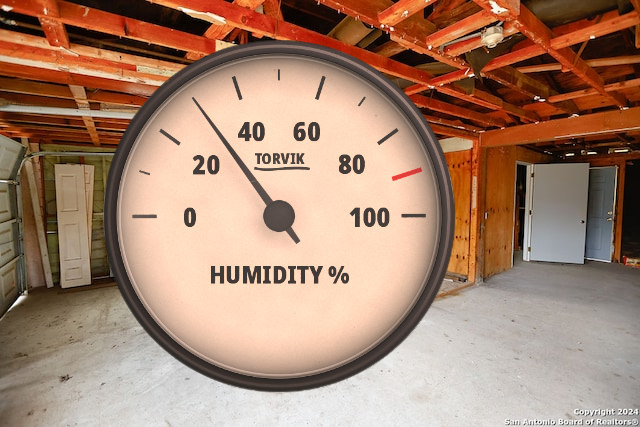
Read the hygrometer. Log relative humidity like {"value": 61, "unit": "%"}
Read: {"value": 30, "unit": "%"}
